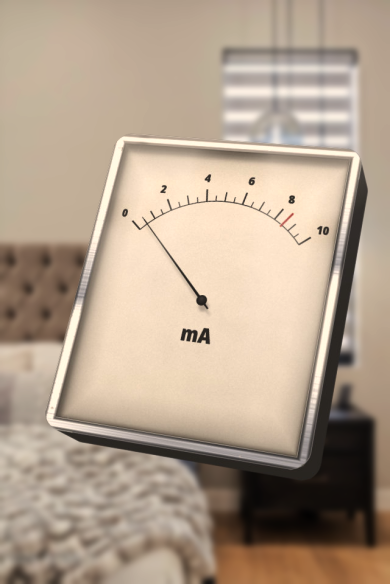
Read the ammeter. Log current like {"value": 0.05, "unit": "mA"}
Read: {"value": 0.5, "unit": "mA"}
